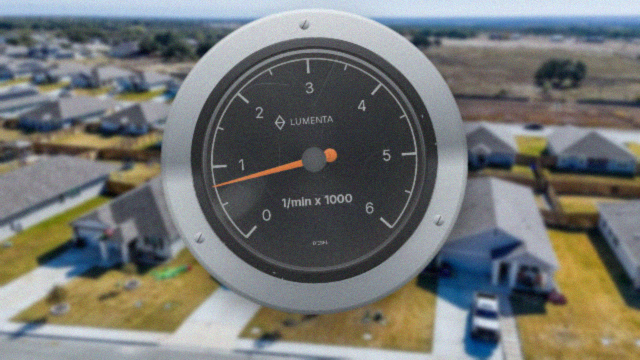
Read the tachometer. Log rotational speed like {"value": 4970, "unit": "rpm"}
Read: {"value": 750, "unit": "rpm"}
